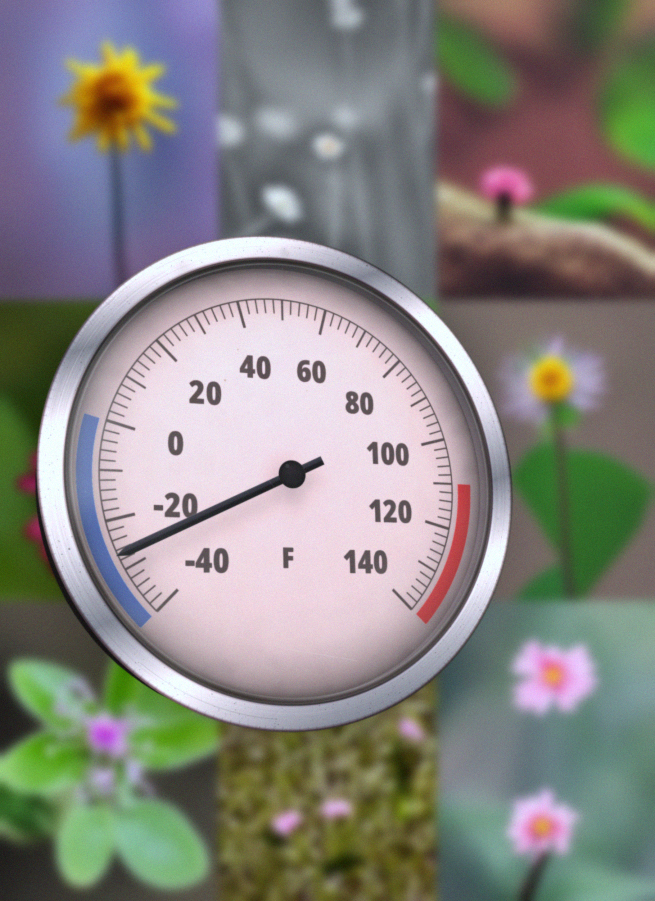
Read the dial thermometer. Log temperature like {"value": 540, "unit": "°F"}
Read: {"value": -27, "unit": "°F"}
